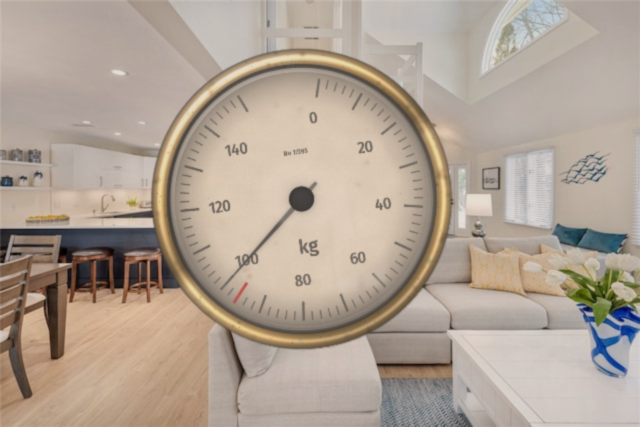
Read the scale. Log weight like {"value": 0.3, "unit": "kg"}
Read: {"value": 100, "unit": "kg"}
